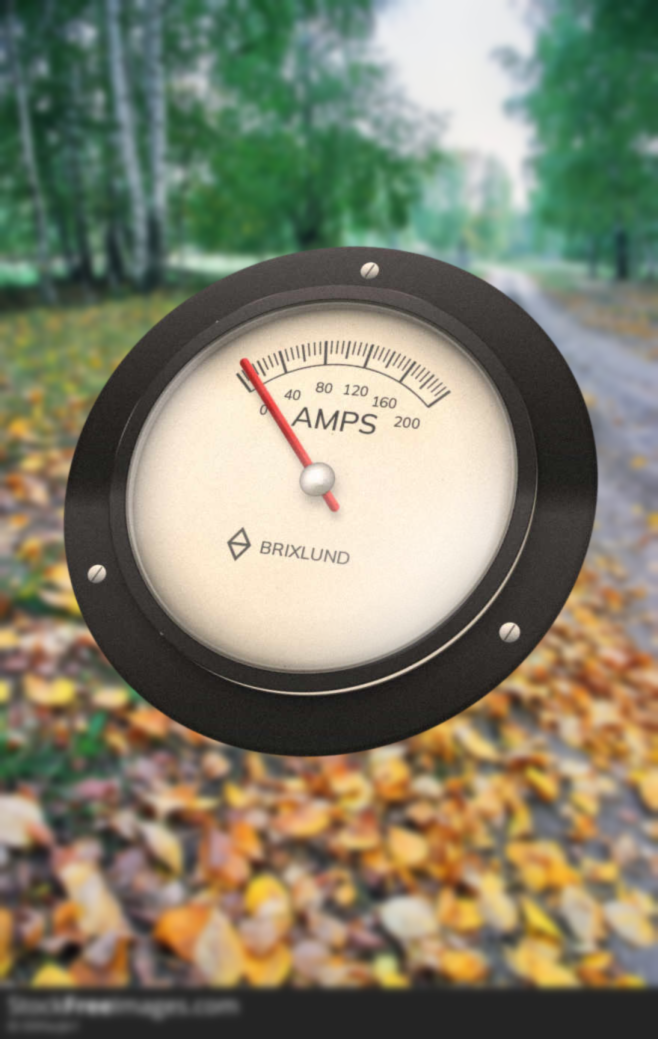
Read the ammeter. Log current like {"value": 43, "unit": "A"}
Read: {"value": 10, "unit": "A"}
